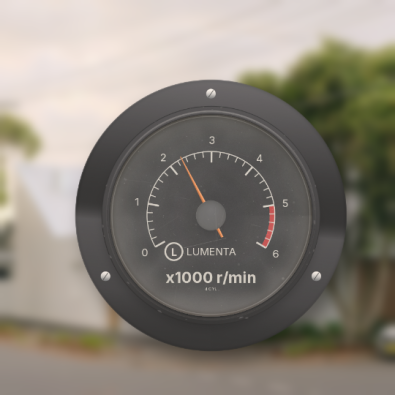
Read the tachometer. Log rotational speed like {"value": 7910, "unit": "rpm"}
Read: {"value": 2300, "unit": "rpm"}
